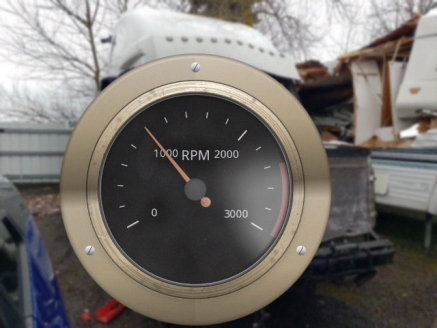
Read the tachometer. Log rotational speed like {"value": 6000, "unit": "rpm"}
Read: {"value": 1000, "unit": "rpm"}
